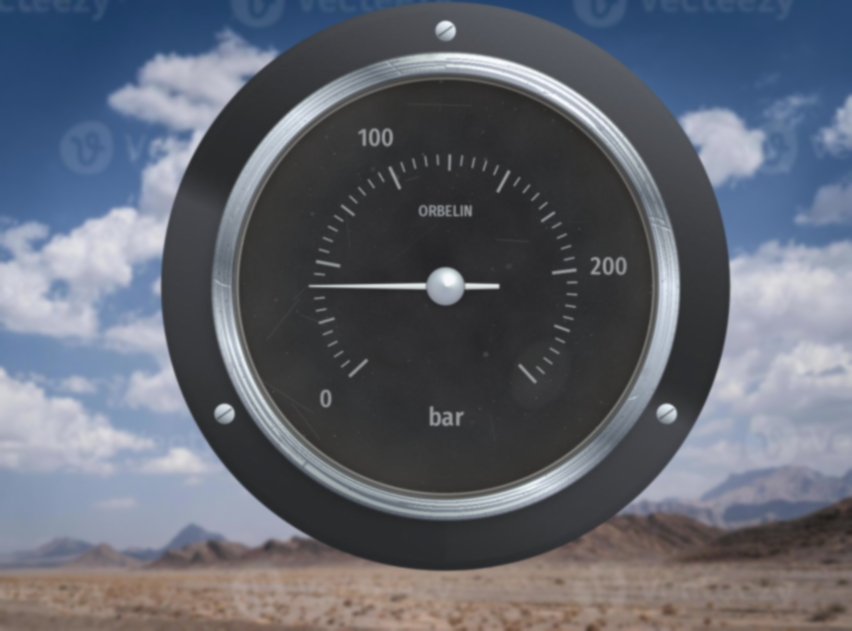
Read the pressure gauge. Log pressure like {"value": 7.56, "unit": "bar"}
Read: {"value": 40, "unit": "bar"}
